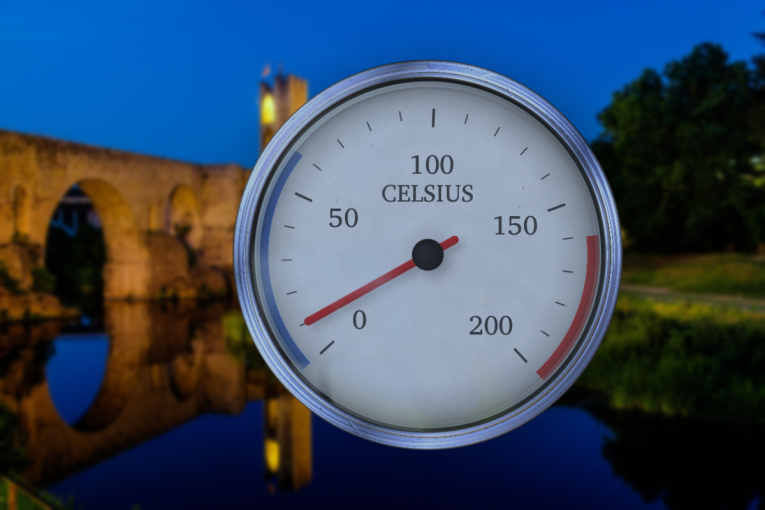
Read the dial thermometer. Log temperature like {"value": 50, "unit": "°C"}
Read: {"value": 10, "unit": "°C"}
